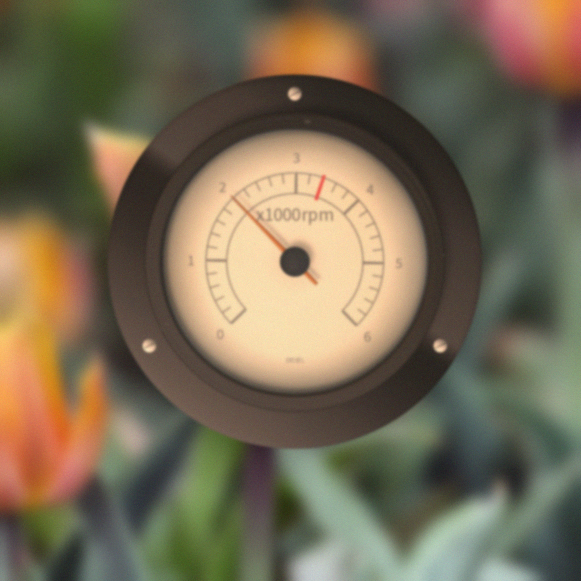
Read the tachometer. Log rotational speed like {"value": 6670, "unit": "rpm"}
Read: {"value": 2000, "unit": "rpm"}
